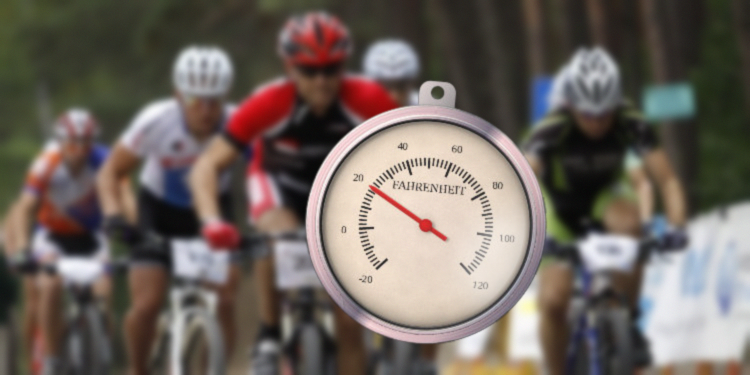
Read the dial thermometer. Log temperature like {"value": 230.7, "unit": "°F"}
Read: {"value": 20, "unit": "°F"}
